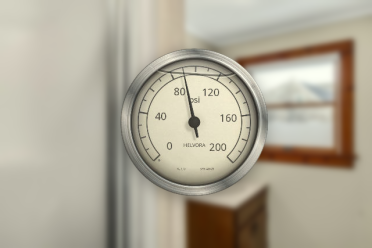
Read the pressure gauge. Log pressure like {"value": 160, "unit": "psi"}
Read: {"value": 90, "unit": "psi"}
